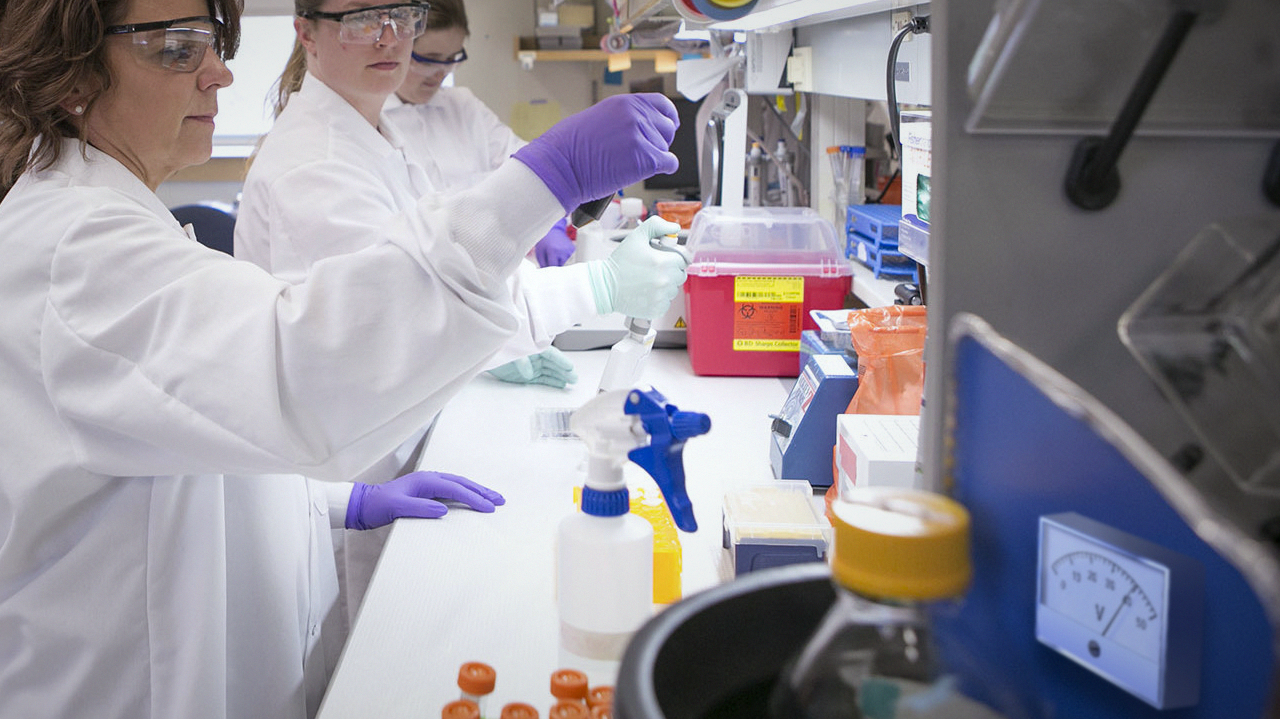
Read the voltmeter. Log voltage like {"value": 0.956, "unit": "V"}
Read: {"value": 40, "unit": "V"}
